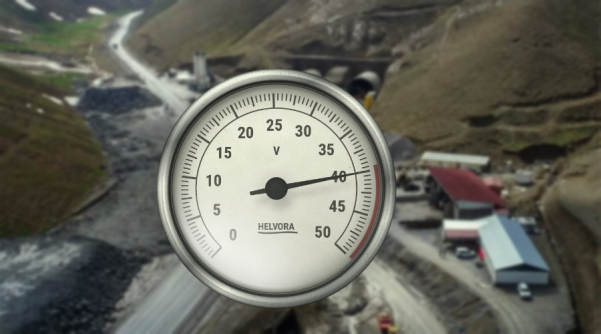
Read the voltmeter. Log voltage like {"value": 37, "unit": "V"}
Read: {"value": 40, "unit": "V"}
